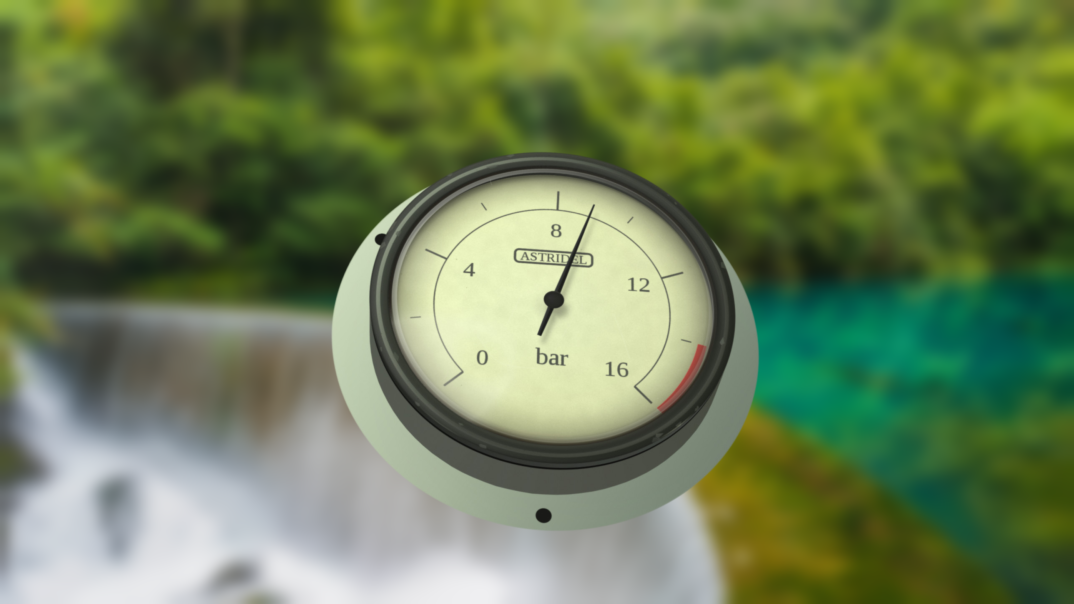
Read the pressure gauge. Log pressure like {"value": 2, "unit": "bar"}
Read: {"value": 9, "unit": "bar"}
